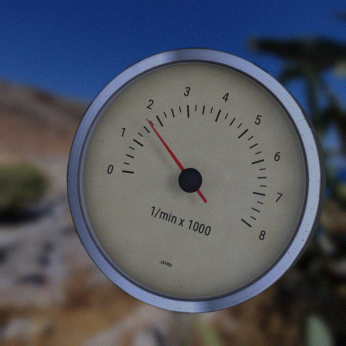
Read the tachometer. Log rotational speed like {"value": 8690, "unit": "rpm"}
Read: {"value": 1750, "unit": "rpm"}
